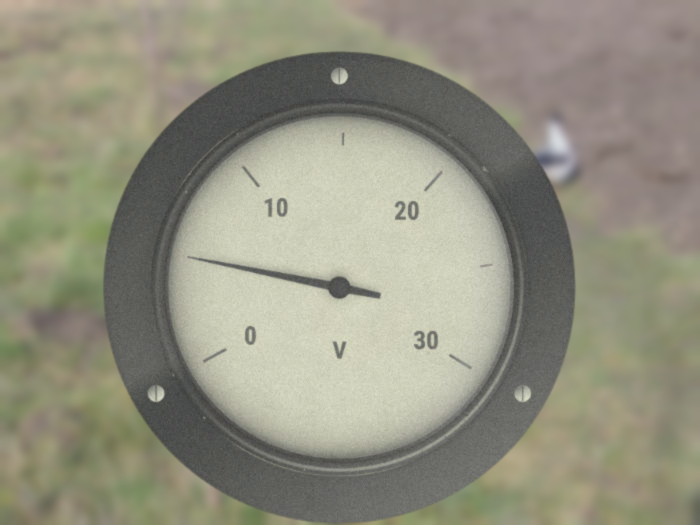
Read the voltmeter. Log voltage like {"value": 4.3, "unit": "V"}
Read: {"value": 5, "unit": "V"}
